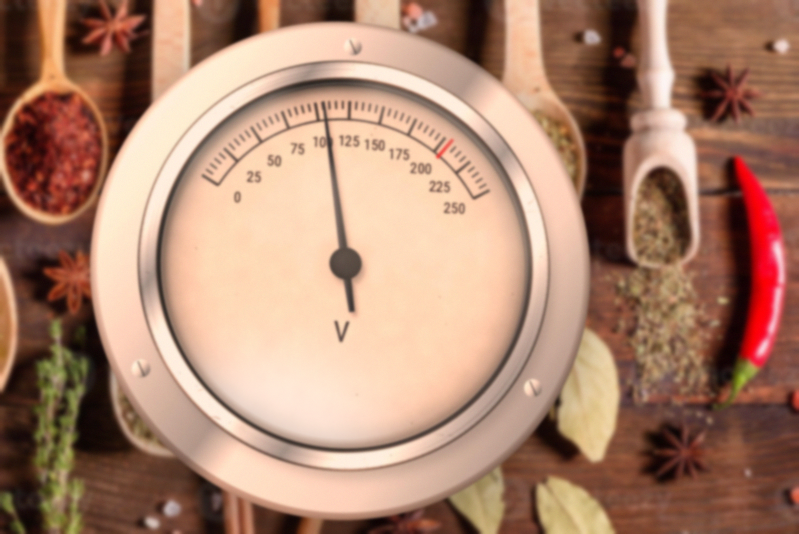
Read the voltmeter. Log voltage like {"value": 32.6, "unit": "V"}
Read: {"value": 105, "unit": "V"}
